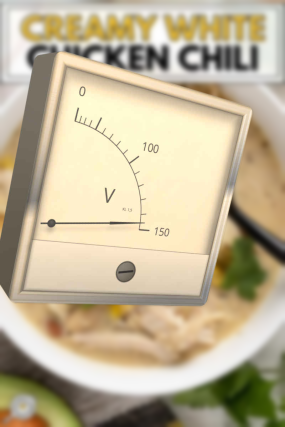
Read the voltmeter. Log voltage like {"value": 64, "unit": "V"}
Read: {"value": 145, "unit": "V"}
